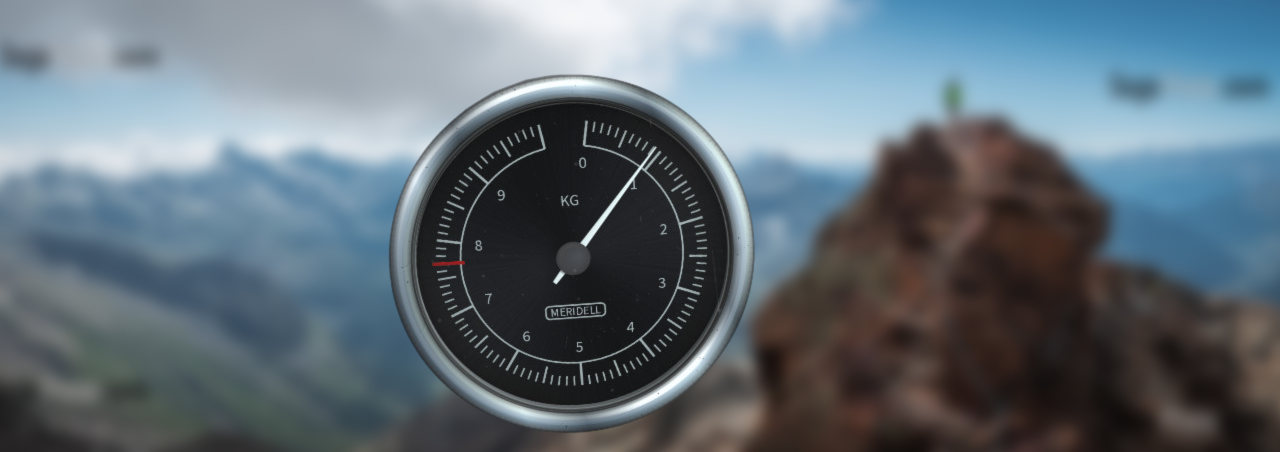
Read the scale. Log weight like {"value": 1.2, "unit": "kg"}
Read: {"value": 0.9, "unit": "kg"}
